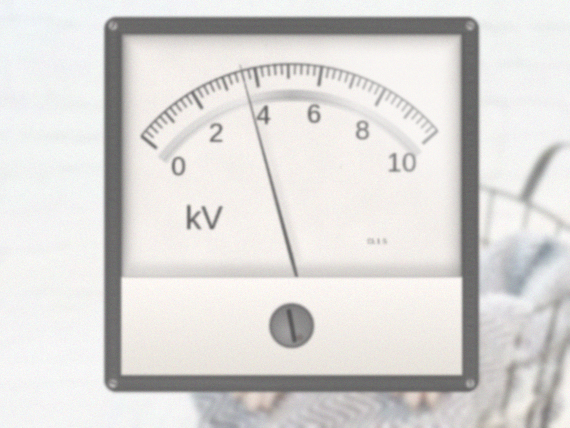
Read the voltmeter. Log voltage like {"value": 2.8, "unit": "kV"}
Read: {"value": 3.6, "unit": "kV"}
